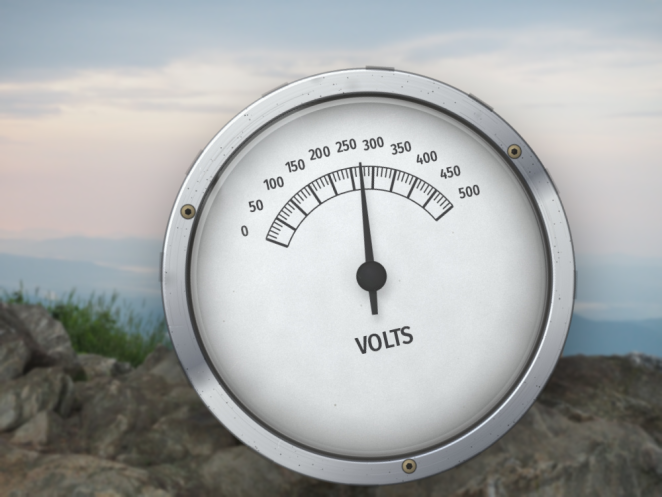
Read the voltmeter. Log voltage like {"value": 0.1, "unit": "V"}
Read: {"value": 270, "unit": "V"}
